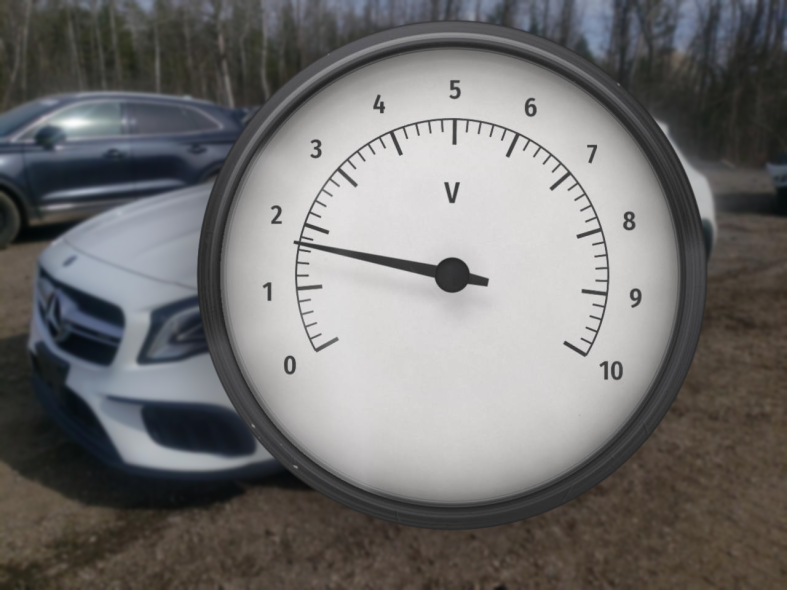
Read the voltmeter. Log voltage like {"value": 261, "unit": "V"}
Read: {"value": 1.7, "unit": "V"}
